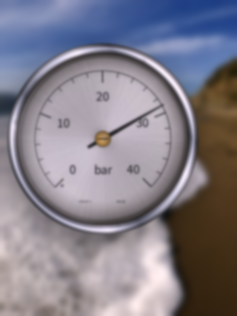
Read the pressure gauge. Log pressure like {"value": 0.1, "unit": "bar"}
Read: {"value": 29, "unit": "bar"}
